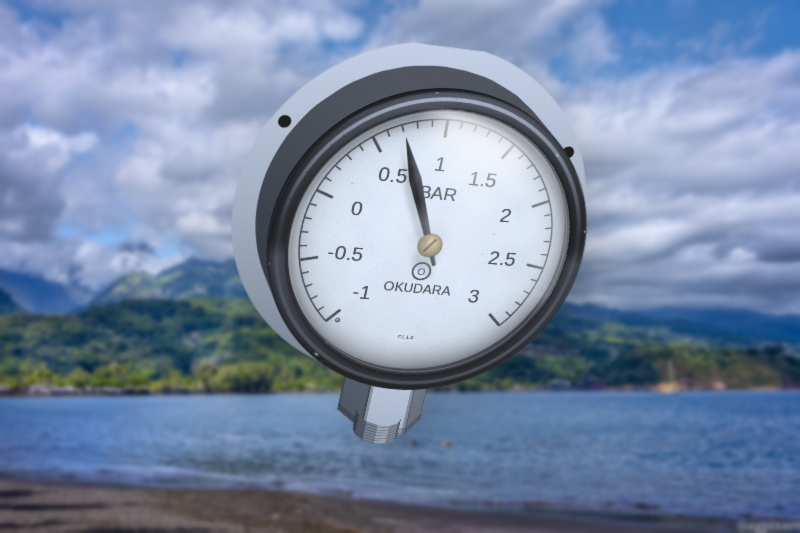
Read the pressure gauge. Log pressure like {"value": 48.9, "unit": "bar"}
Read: {"value": 0.7, "unit": "bar"}
